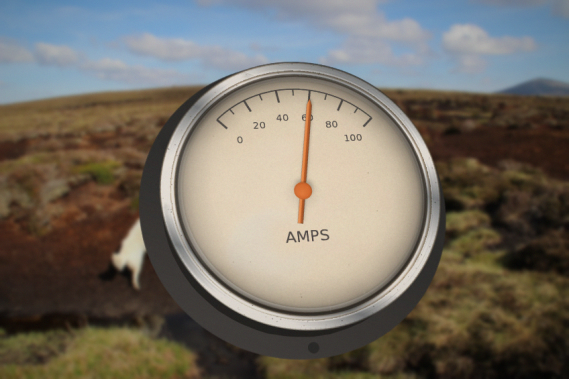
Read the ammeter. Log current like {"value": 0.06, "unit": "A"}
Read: {"value": 60, "unit": "A"}
